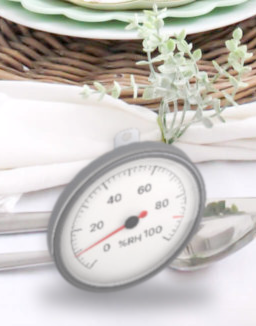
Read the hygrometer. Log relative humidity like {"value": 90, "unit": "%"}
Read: {"value": 10, "unit": "%"}
